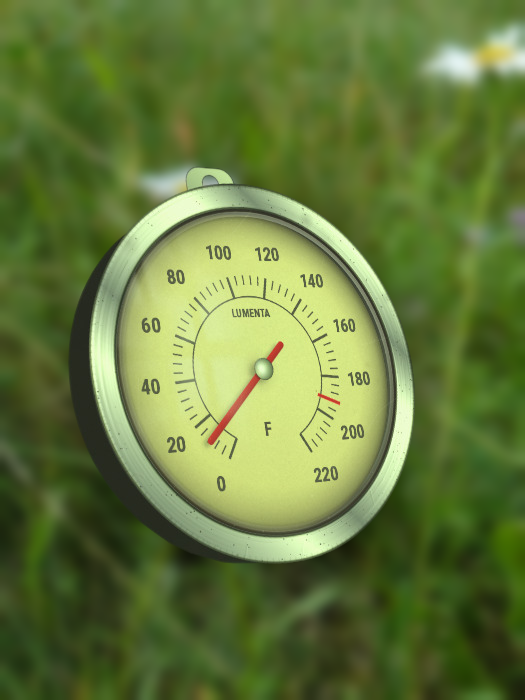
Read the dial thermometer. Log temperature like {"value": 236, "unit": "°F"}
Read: {"value": 12, "unit": "°F"}
